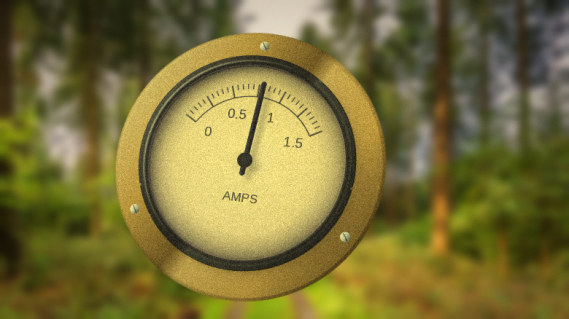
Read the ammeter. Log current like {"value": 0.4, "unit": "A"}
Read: {"value": 0.8, "unit": "A"}
